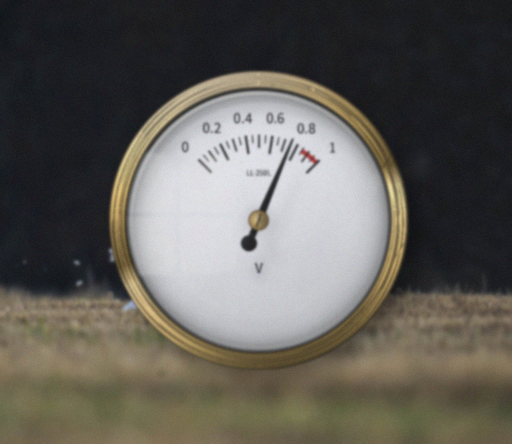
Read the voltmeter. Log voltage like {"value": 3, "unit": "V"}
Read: {"value": 0.75, "unit": "V"}
